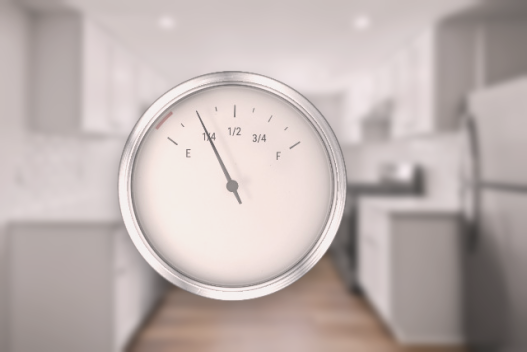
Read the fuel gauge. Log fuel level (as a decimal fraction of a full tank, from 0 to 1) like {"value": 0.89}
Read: {"value": 0.25}
